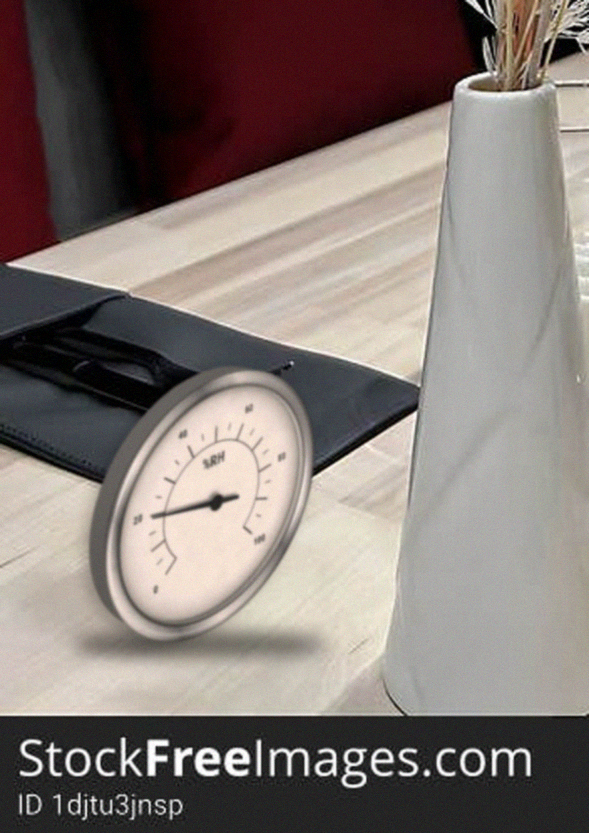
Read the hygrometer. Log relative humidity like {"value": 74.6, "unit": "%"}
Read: {"value": 20, "unit": "%"}
